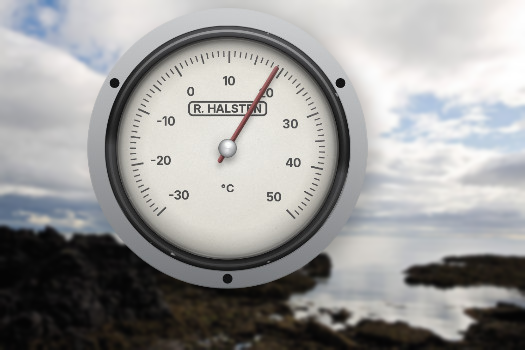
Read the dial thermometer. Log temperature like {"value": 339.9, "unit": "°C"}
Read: {"value": 19, "unit": "°C"}
